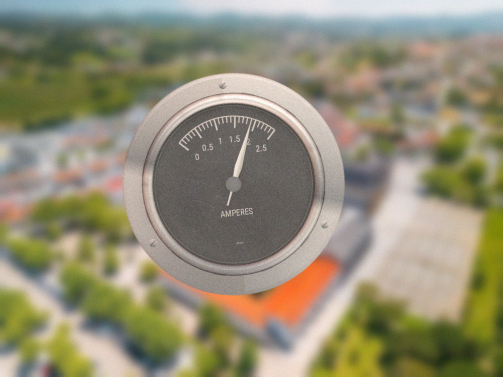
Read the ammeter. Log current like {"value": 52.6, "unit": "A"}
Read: {"value": 1.9, "unit": "A"}
